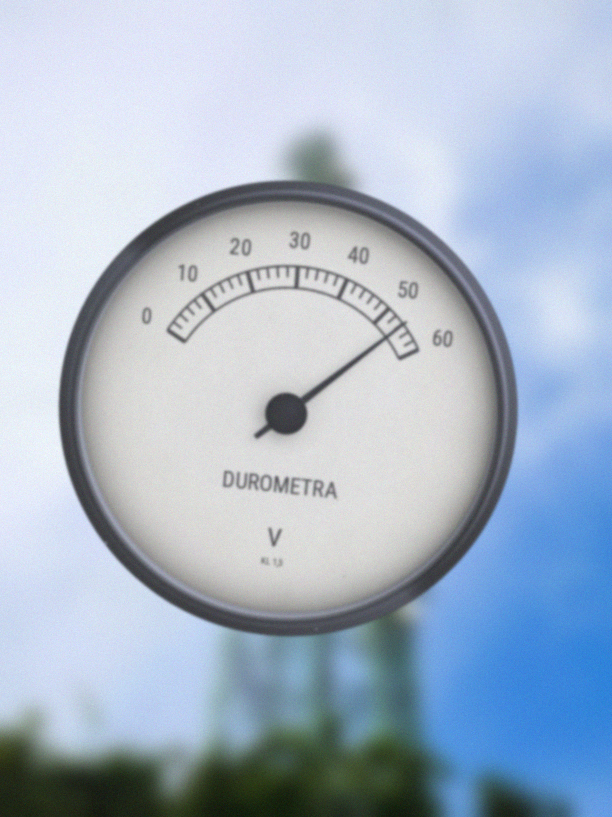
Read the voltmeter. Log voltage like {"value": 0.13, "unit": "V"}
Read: {"value": 54, "unit": "V"}
